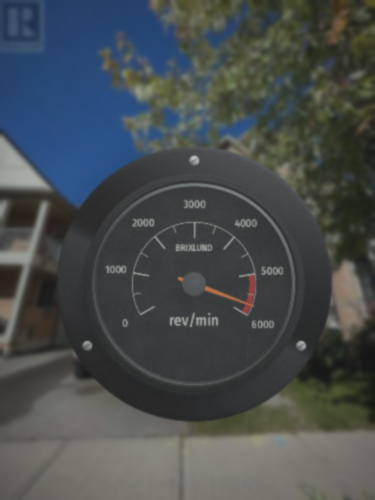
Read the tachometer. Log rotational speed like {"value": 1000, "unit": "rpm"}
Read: {"value": 5750, "unit": "rpm"}
